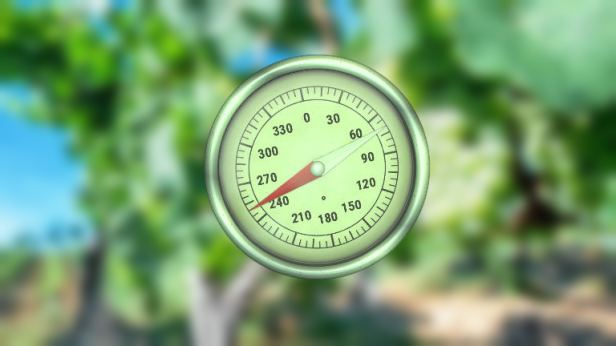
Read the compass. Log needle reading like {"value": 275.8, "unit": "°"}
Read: {"value": 250, "unit": "°"}
